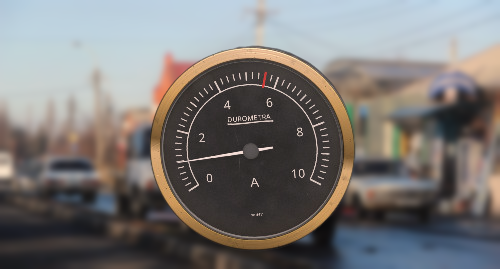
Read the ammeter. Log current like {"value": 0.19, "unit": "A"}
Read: {"value": 1, "unit": "A"}
